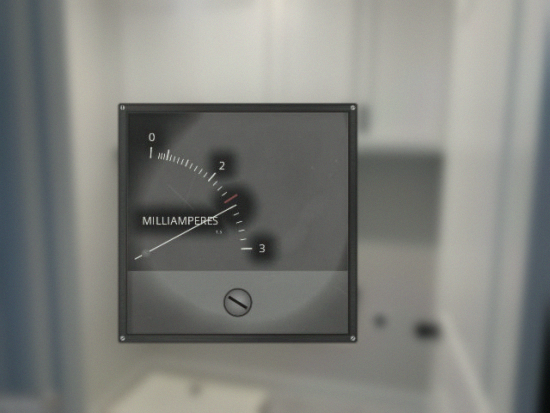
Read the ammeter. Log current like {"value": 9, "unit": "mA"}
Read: {"value": 2.5, "unit": "mA"}
